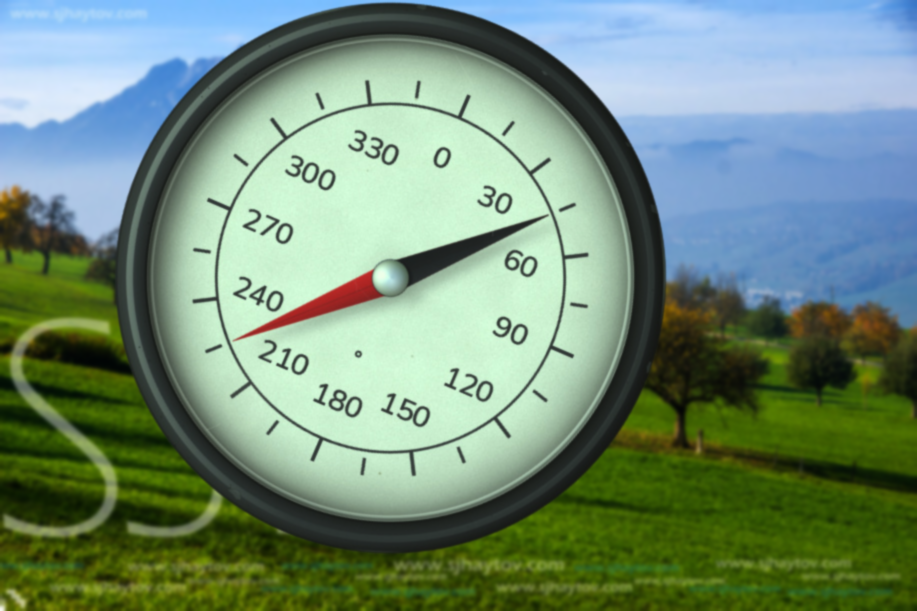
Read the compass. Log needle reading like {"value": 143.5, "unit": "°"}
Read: {"value": 225, "unit": "°"}
